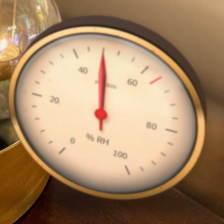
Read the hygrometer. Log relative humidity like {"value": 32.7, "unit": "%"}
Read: {"value": 48, "unit": "%"}
